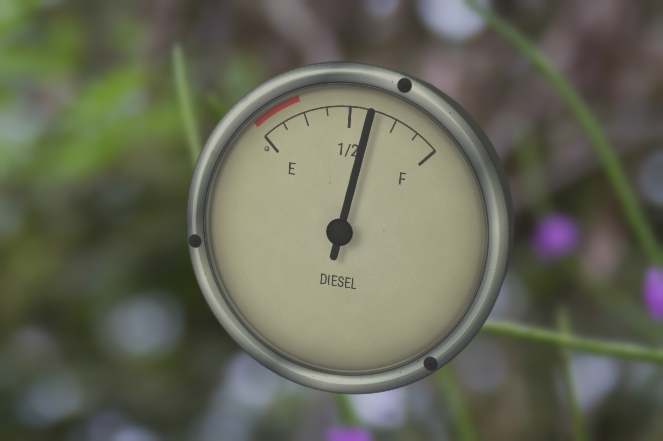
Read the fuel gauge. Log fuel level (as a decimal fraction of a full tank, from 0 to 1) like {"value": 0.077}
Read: {"value": 0.625}
